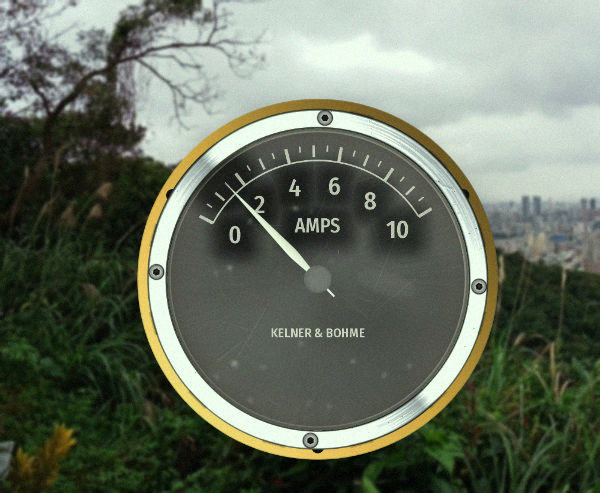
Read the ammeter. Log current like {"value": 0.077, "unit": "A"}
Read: {"value": 1.5, "unit": "A"}
